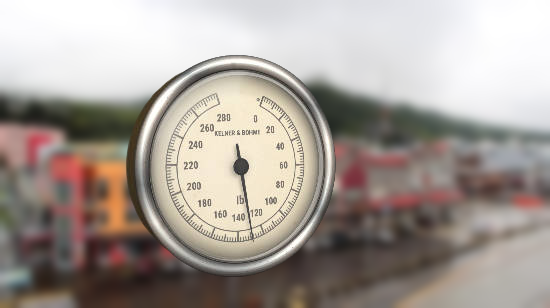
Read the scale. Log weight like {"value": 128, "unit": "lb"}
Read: {"value": 130, "unit": "lb"}
